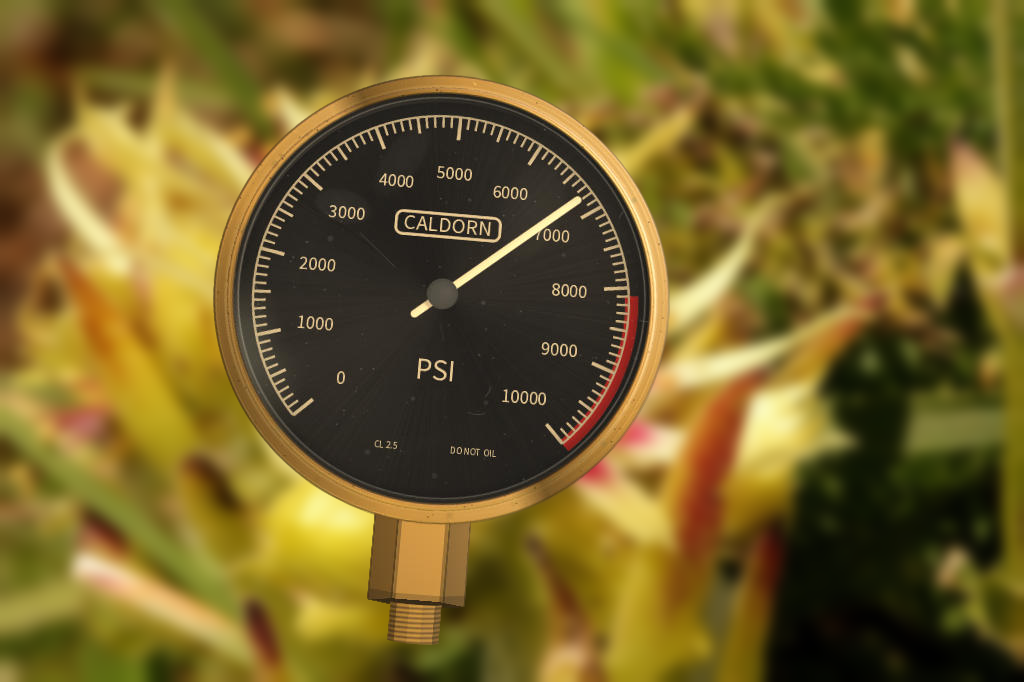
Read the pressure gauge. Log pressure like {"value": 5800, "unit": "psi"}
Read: {"value": 6800, "unit": "psi"}
